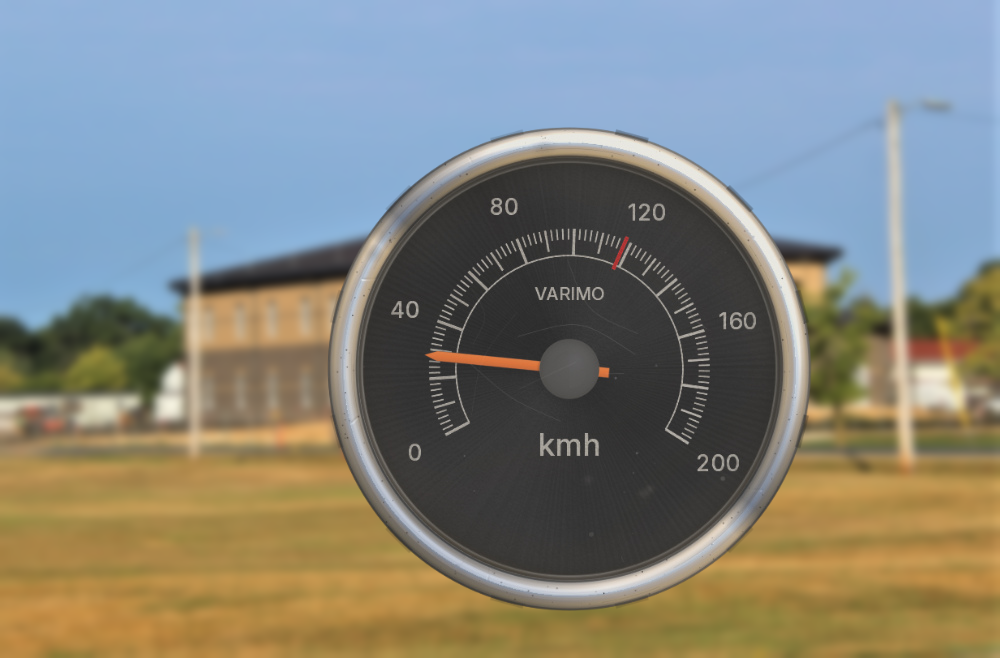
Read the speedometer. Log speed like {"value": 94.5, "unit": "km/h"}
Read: {"value": 28, "unit": "km/h"}
